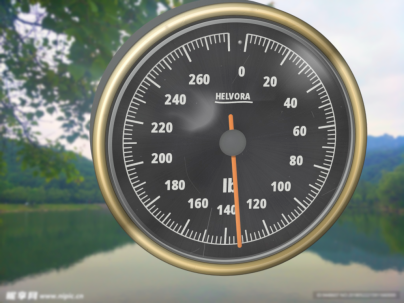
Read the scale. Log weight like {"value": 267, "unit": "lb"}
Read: {"value": 134, "unit": "lb"}
